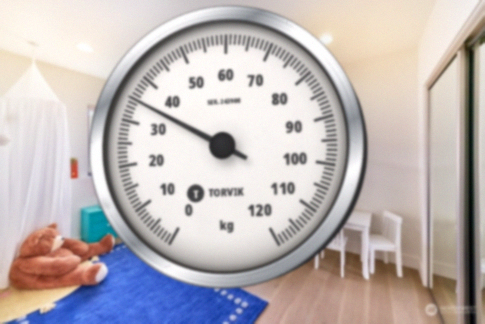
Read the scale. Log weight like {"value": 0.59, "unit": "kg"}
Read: {"value": 35, "unit": "kg"}
